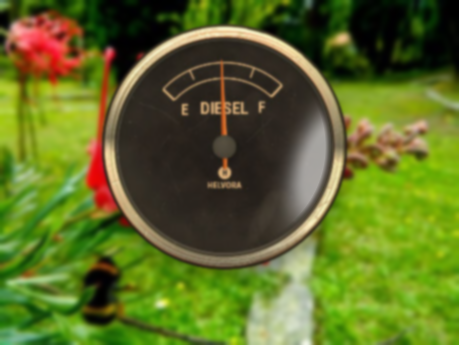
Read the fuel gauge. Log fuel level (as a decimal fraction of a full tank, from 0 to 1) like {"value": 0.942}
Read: {"value": 0.5}
